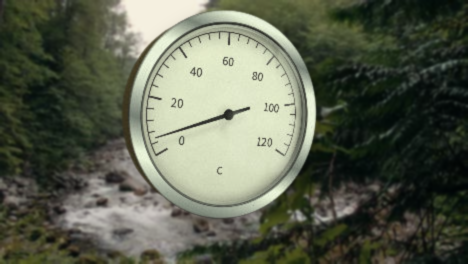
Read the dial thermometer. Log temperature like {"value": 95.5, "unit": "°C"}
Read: {"value": 6, "unit": "°C"}
